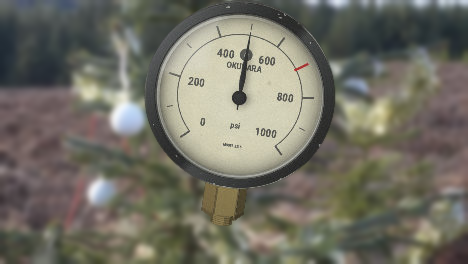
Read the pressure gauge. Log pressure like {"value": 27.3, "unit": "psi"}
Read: {"value": 500, "unit": "psi"}
